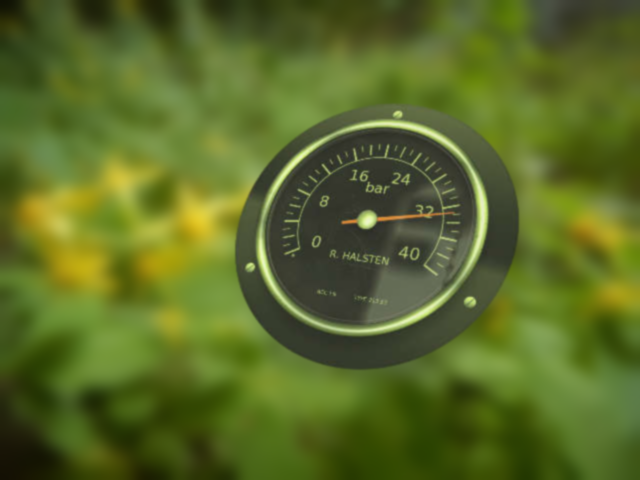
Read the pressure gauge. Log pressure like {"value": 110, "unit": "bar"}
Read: {"value": 33, "unit": "bar"}
